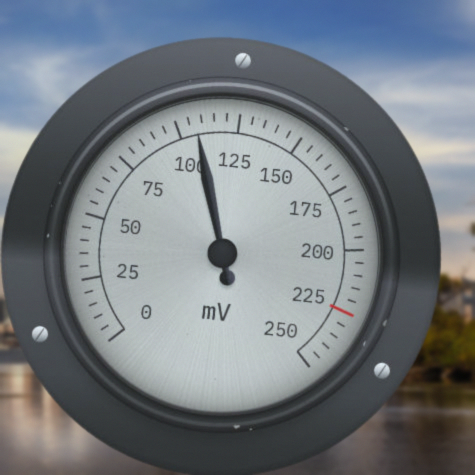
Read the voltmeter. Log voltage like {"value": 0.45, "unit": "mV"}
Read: {"value": 107.5, "unit": "mV"}
